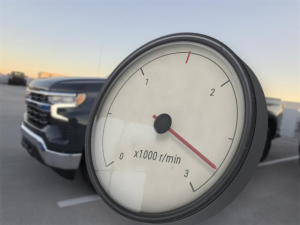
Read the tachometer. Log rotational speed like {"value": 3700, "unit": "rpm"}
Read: {"value": 2750, "unit": "rpm"}
